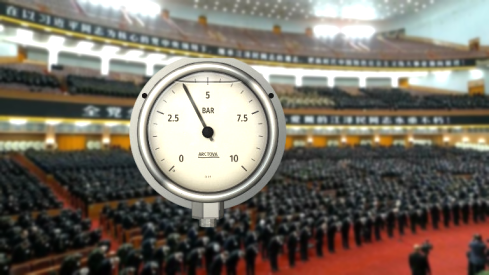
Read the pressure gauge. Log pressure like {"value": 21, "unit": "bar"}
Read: {"value": 4, "unit": "bar"}
